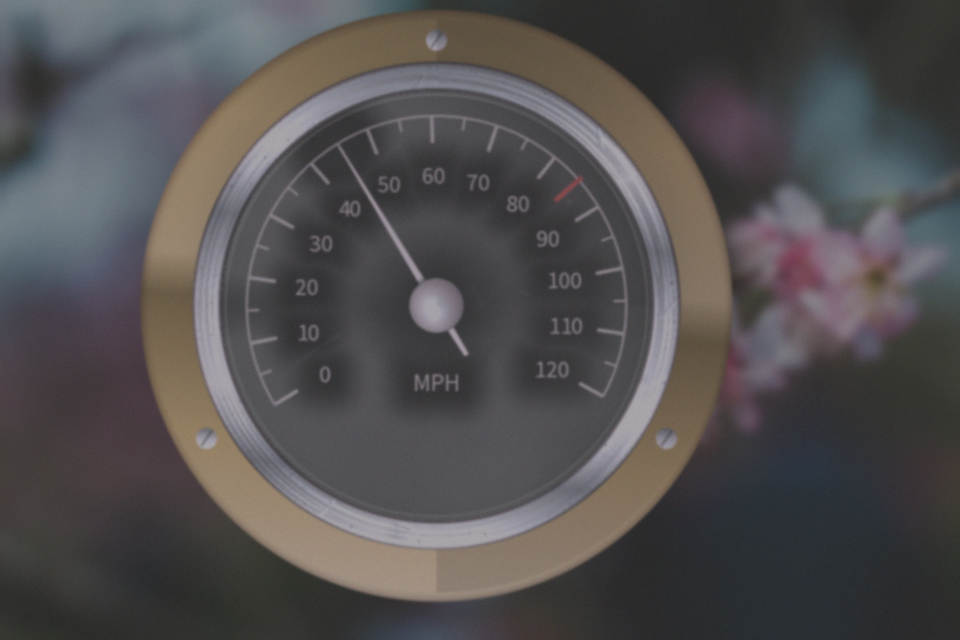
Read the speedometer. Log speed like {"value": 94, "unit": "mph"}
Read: {"value": 45, "unit": "mph"}
